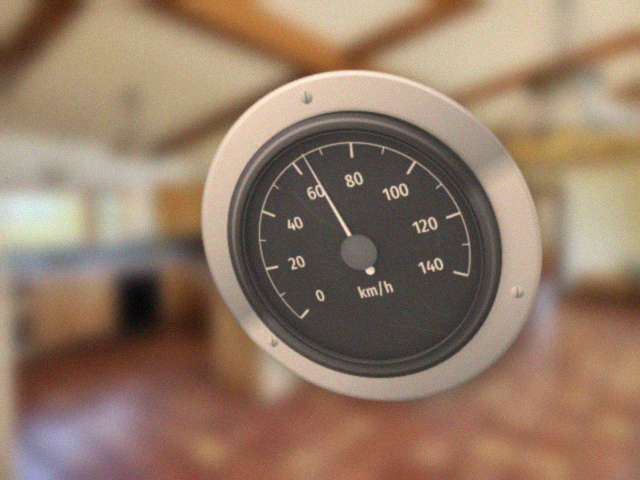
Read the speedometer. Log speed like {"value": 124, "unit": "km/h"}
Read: {"value": 65, "unit": "km/h"}
